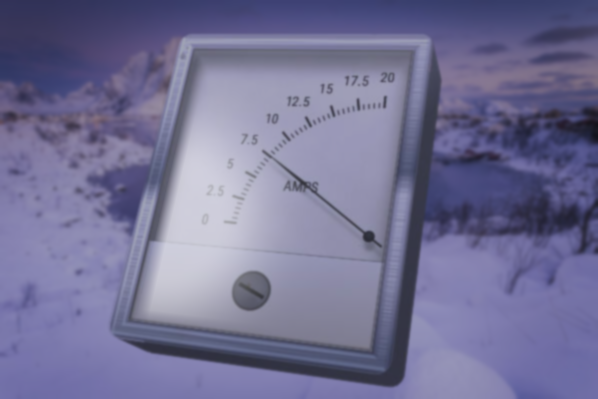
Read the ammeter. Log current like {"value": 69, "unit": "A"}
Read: {"value": 7.5, "unit": "A"}
